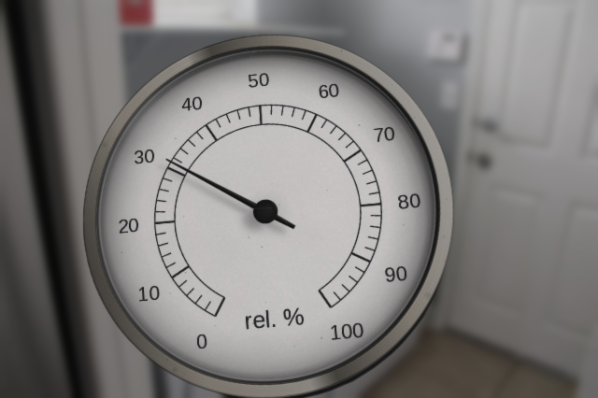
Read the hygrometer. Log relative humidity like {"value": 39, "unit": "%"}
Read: {"value": 31, "unit": "%"}
